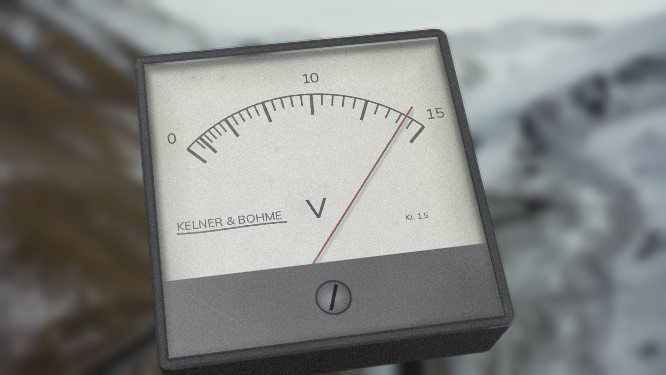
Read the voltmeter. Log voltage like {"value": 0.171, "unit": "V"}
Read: {"value": 14.25, "unit": "V"}
